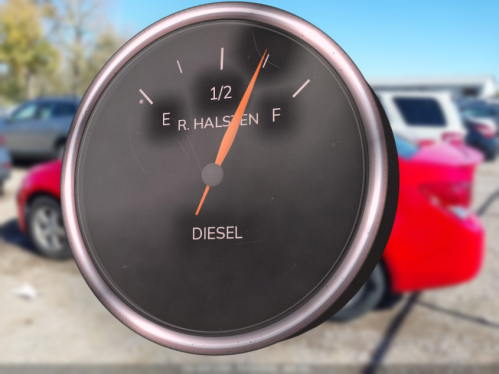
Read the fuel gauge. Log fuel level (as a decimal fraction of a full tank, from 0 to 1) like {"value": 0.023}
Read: {"value": 0.75}
